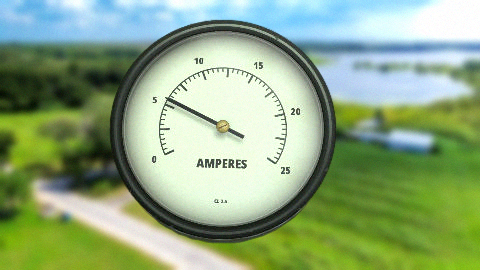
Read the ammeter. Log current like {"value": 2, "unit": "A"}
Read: {"value": 5.5, "unit": "A"}
